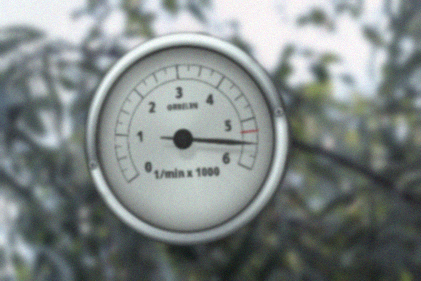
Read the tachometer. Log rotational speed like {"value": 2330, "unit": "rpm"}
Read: {"value": 5500, "unit": "rpm"}
